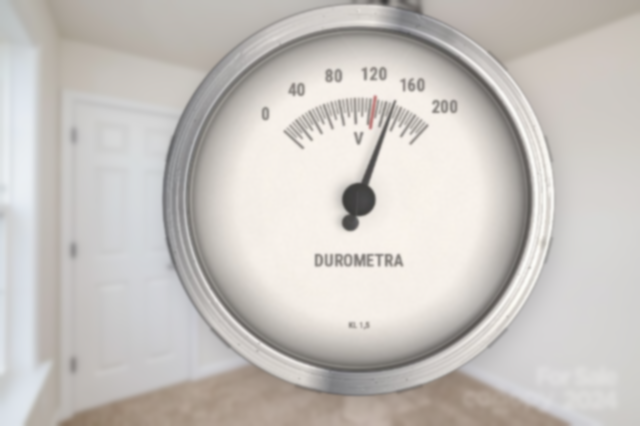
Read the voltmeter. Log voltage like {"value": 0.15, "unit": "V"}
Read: {"value": 150, "unit": "V"}
